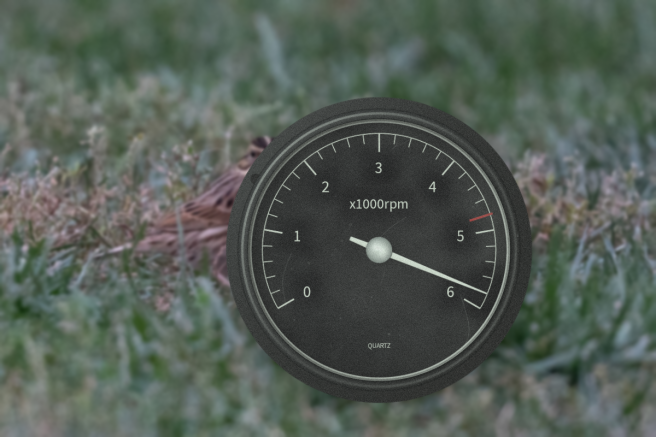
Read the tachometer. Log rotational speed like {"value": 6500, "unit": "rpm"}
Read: {"value": 5800, "unit": "rpm"}
